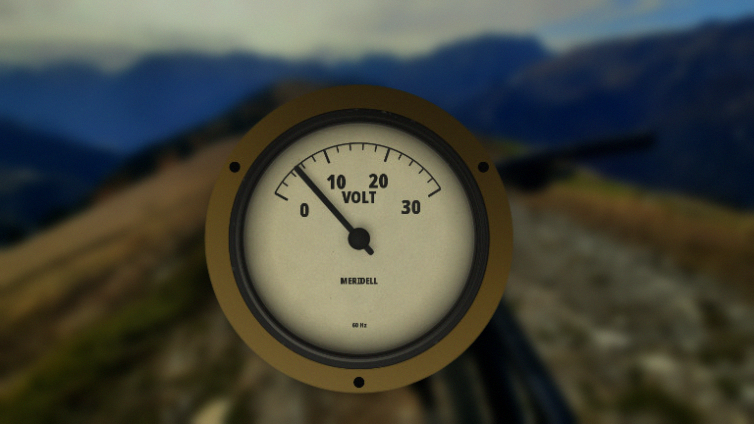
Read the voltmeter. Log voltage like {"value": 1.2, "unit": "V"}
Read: {"value": 5, "unit": "V"}
